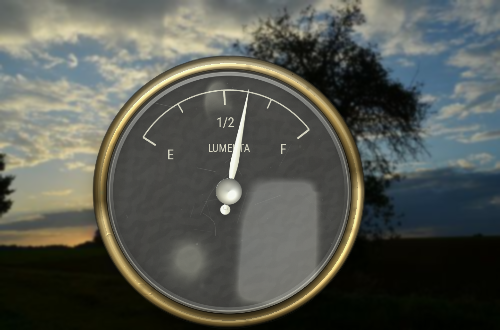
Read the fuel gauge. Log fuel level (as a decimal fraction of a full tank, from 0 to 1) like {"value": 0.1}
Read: {"value": 0.625}
